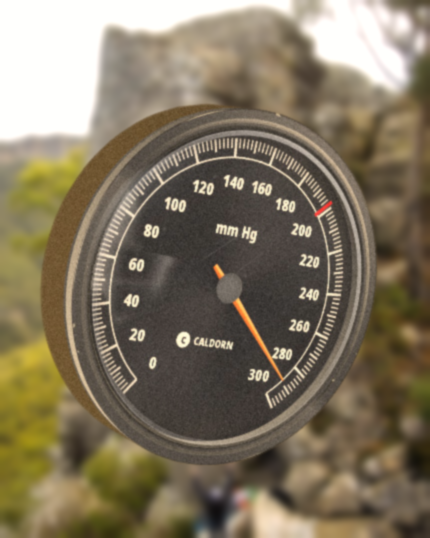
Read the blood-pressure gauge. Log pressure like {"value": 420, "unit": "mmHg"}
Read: {"value": 290, "unit": "mmHg"}
